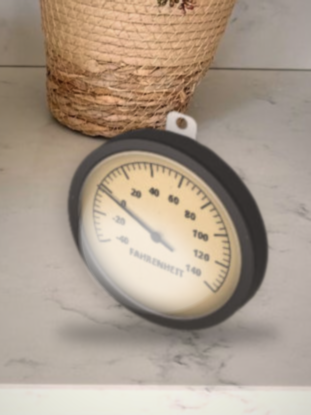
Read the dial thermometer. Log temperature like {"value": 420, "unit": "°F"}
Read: {"value": 0, "unit": "°F"}
